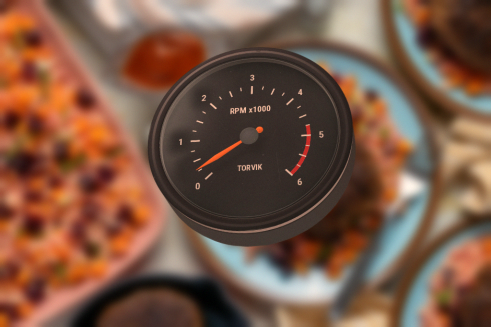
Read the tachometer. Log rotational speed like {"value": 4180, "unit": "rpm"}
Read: {"value": 250, "unit": "rpm"}
